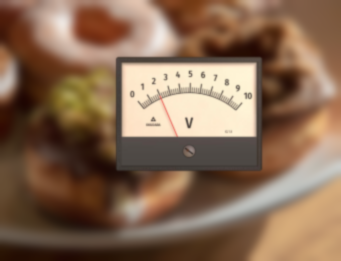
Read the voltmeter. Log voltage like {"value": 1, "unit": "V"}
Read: {"value": 2, "unit": "V"}
